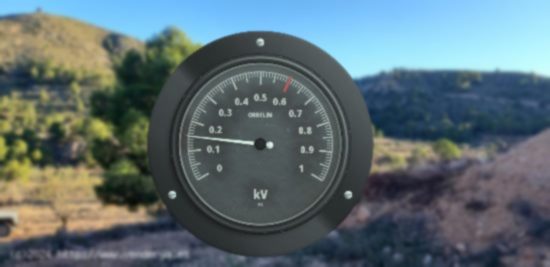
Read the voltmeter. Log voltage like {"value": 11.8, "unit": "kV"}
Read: {"value": 0.15, "unit": "kV"}
